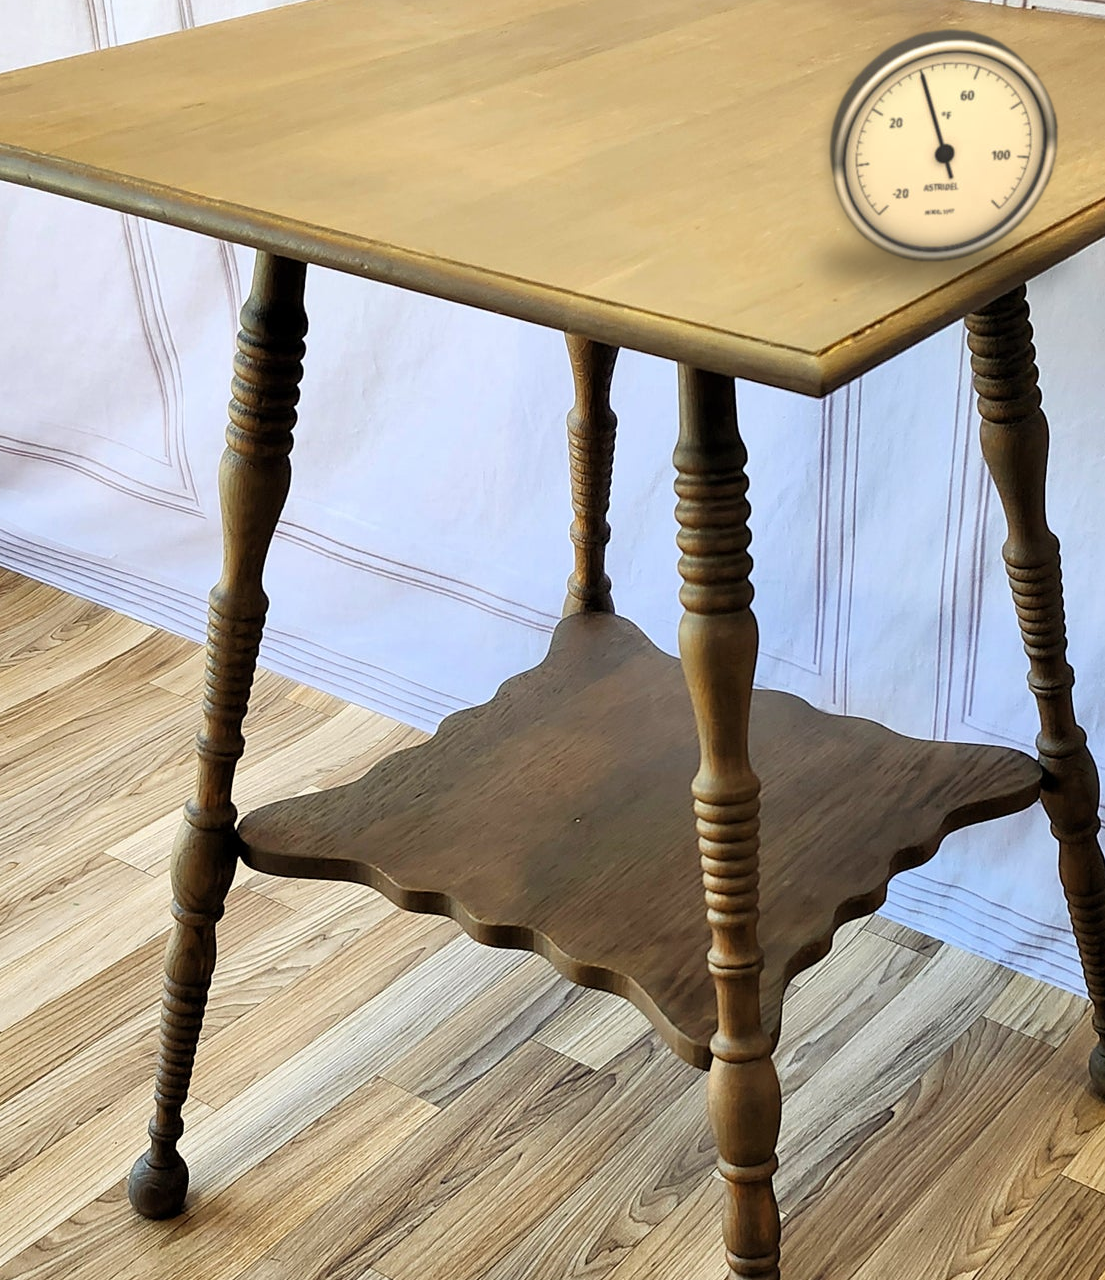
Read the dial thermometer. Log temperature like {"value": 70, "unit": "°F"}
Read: {"value": 40, "unit": "°F"}
